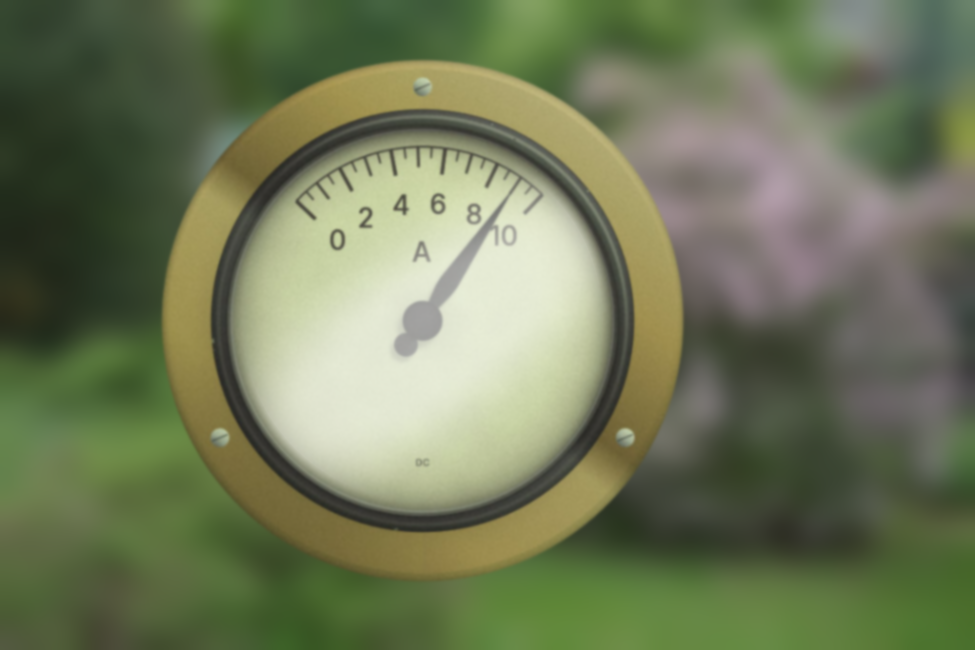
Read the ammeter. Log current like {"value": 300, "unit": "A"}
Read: {"value": 9, "unit": "A"}
